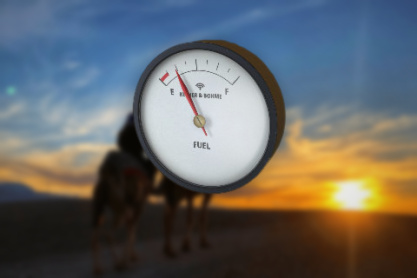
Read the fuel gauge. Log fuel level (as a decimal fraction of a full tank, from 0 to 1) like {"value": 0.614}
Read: {"value": 0.25}
